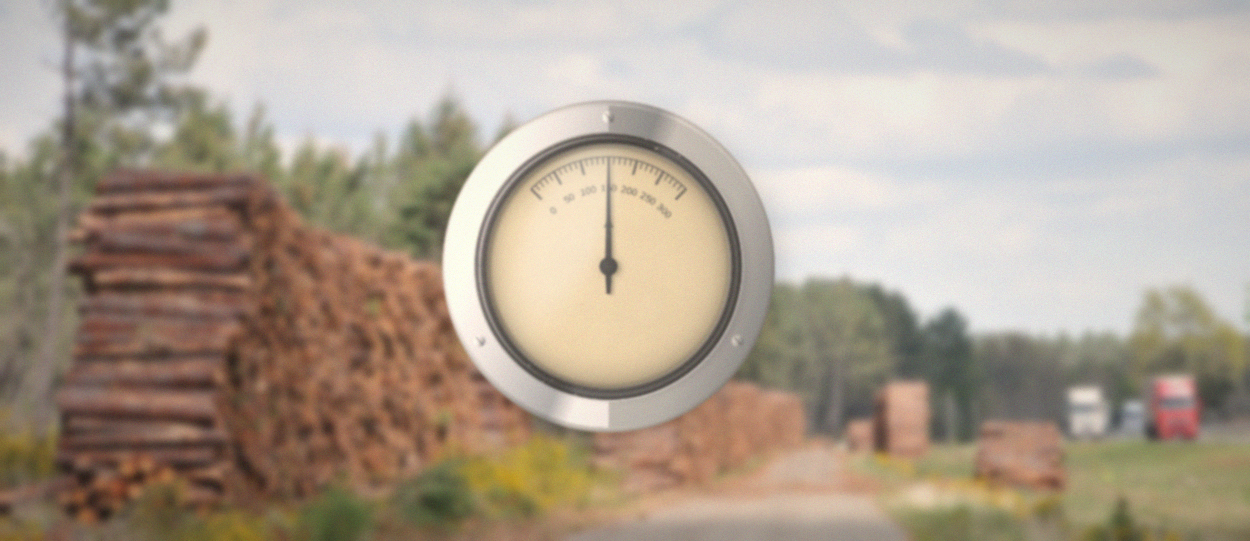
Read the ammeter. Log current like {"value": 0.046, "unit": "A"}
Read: {"value": 150, "unit": "A"}
